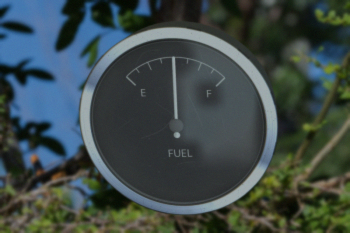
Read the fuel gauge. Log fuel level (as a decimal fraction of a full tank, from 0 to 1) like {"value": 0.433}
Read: {"value": 0.5}
